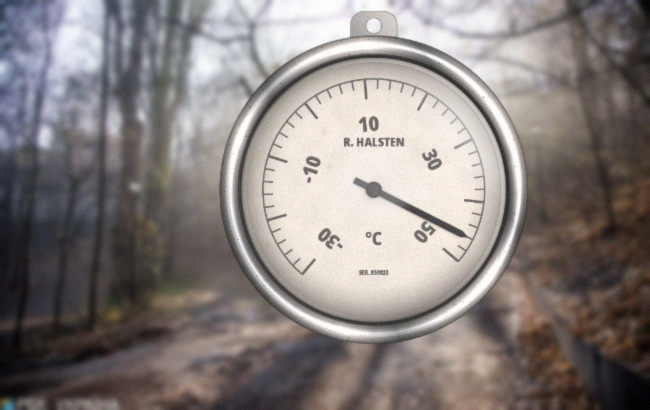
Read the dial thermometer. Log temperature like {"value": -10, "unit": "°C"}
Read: {"value": 46, "unit": "°C"}
